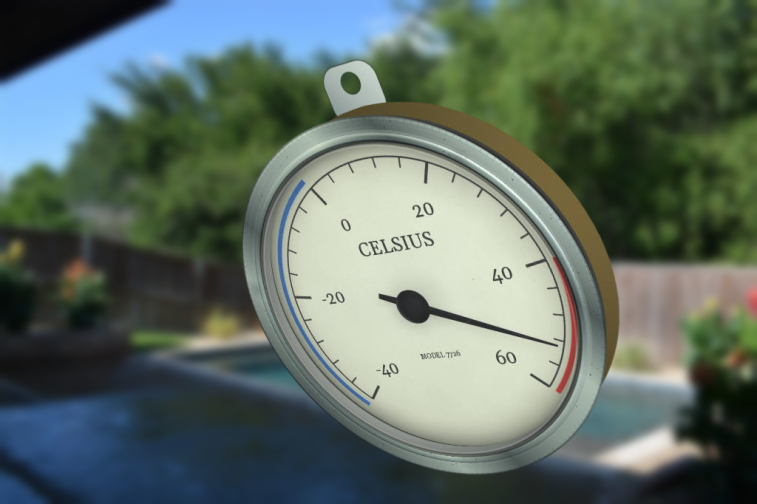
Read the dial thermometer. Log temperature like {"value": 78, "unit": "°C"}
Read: {"value": 52, "unit": "°C"}
